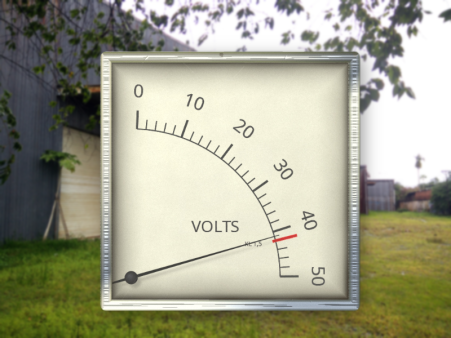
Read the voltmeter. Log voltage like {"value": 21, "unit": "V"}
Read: {"value": 41, "unit": "V"}
